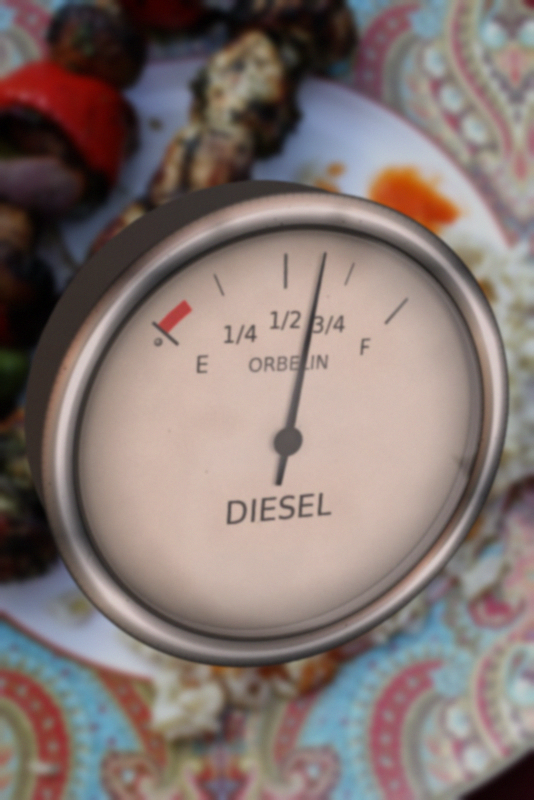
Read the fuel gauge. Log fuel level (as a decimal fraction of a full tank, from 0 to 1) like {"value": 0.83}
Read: {"value": 0.625}
